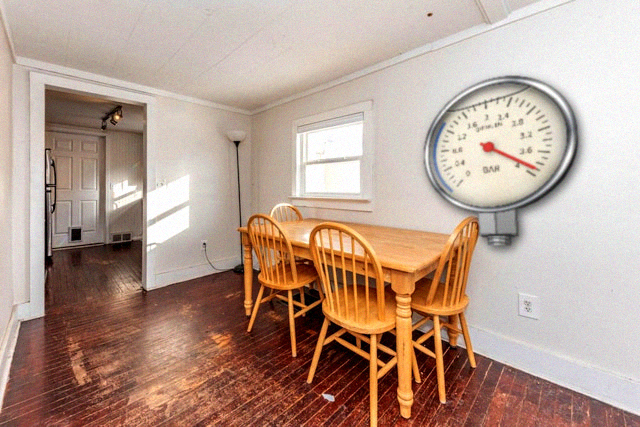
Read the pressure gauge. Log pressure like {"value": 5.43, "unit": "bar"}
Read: {"value": 3.9, "unit": "bar"}
